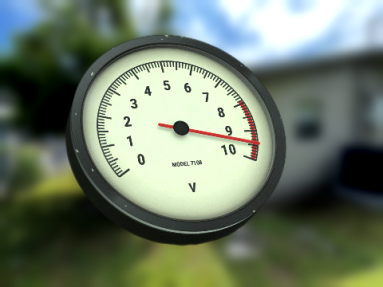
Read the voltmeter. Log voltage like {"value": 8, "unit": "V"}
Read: {"value": 9.5, "unit": "V"}
